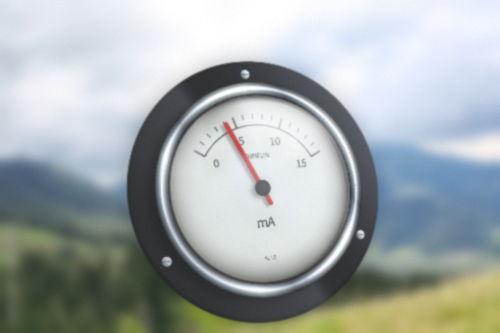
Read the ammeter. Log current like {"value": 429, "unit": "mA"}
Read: {"value": 4, "unit": "mA"}
